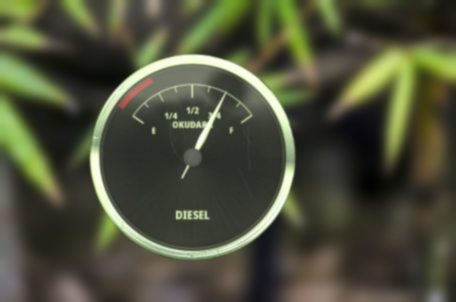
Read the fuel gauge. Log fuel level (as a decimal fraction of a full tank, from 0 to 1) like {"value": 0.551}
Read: {"value": 0.75}
